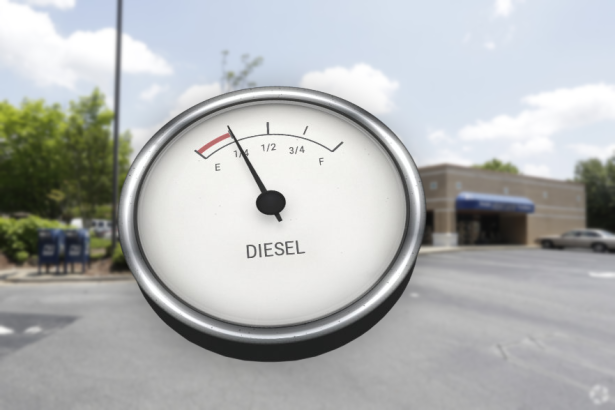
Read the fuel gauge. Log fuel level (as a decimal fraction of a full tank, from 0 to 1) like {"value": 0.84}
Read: {"value": 0.25}
